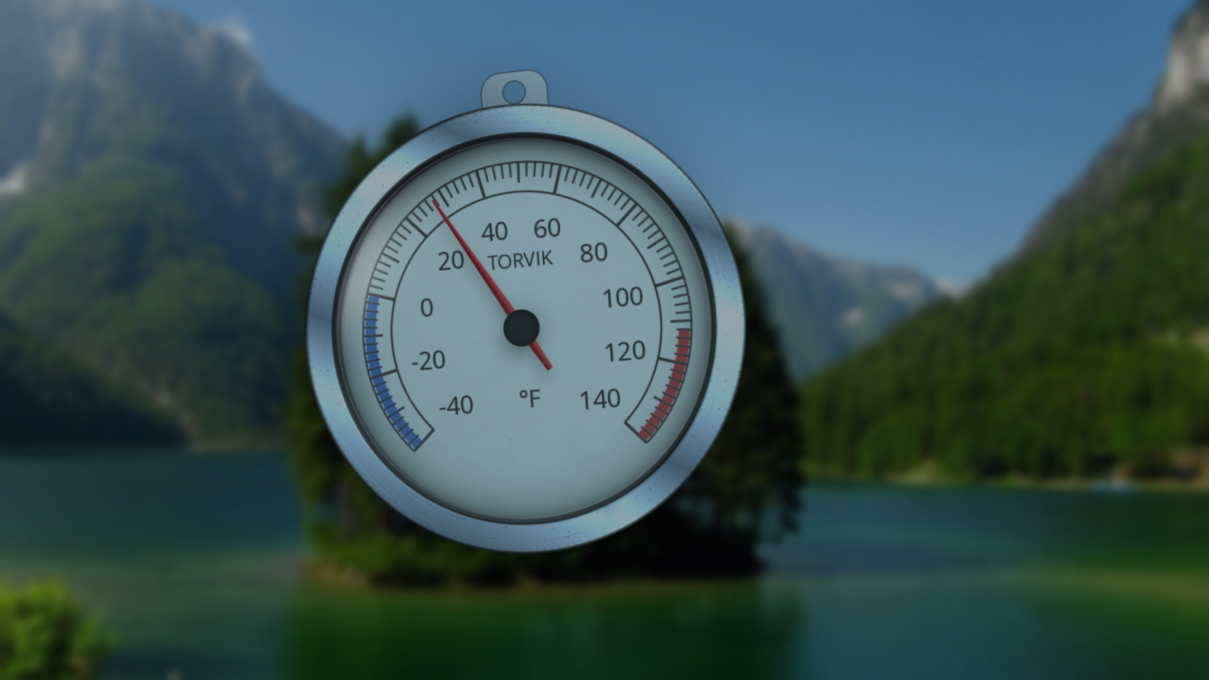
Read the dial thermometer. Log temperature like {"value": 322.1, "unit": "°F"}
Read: {"value": 28, "unit": "°F"}
